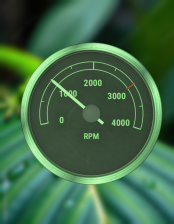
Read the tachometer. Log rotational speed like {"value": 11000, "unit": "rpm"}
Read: {"value": 1000, "unit": "rpm"}
